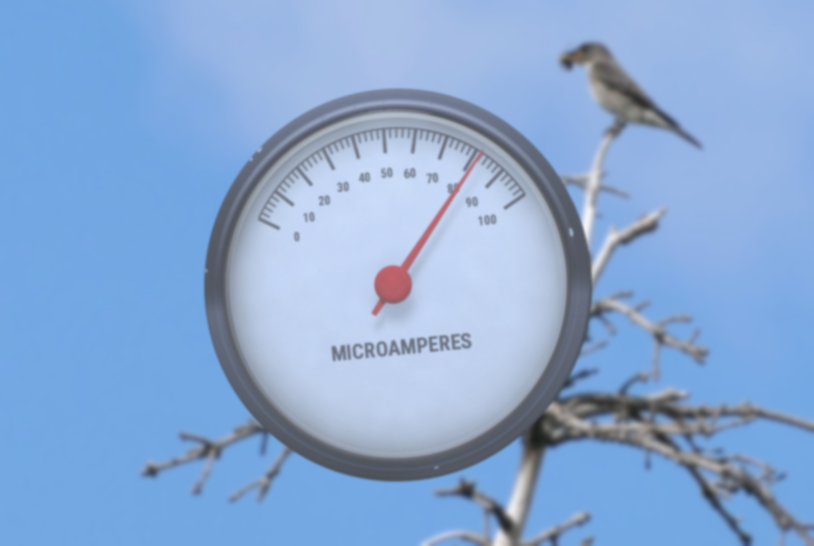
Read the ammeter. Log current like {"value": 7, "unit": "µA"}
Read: {"value": 82, "unit": "µA"}
